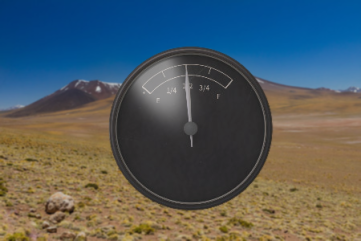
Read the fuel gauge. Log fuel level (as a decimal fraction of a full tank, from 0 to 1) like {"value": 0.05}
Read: {"value": 0.5}
